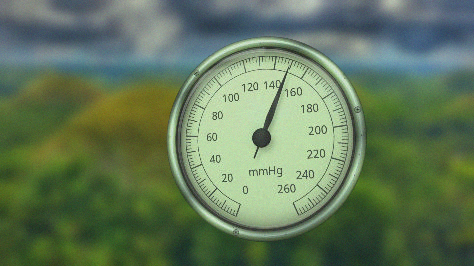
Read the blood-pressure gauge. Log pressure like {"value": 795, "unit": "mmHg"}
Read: {"value": 150, "unit": "mmHg"}
